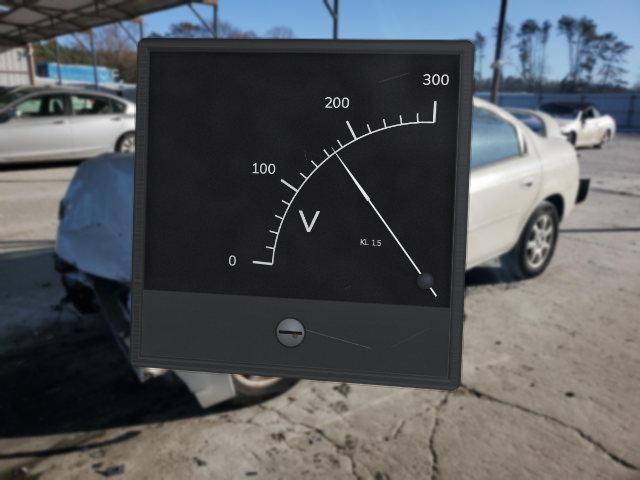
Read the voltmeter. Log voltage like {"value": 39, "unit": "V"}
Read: {"value": 170, "unit": "V"}
